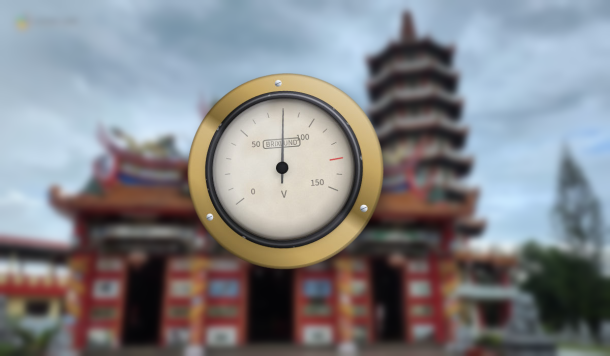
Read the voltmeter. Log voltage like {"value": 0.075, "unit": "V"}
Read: {"value": 80, "unit": "V"}
